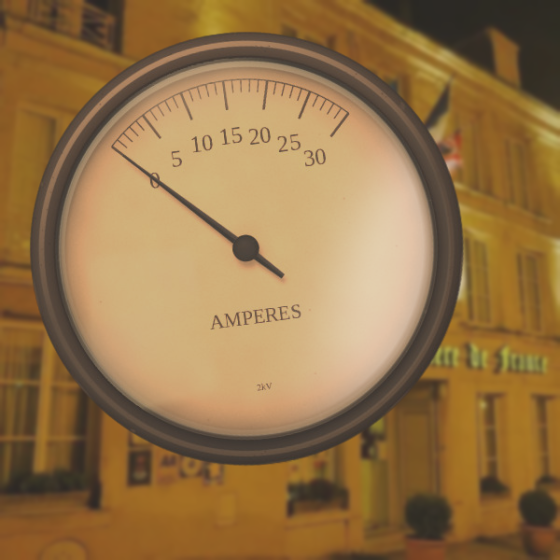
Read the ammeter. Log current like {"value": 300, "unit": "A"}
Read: {"value": 0, "unit": "A"}
